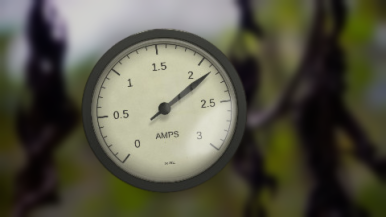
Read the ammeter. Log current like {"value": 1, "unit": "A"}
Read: {"value": 2.15, "unit": "A"}
